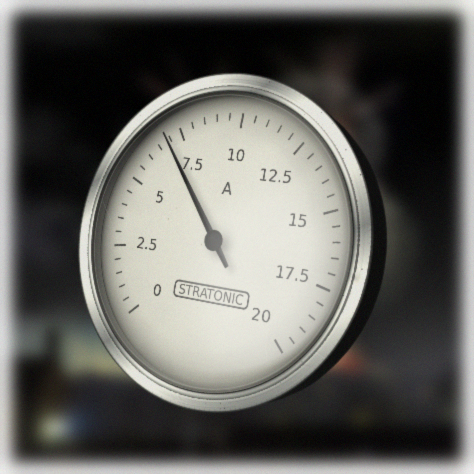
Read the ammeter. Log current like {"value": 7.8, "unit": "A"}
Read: {"value": 7, "unit": "A"}
